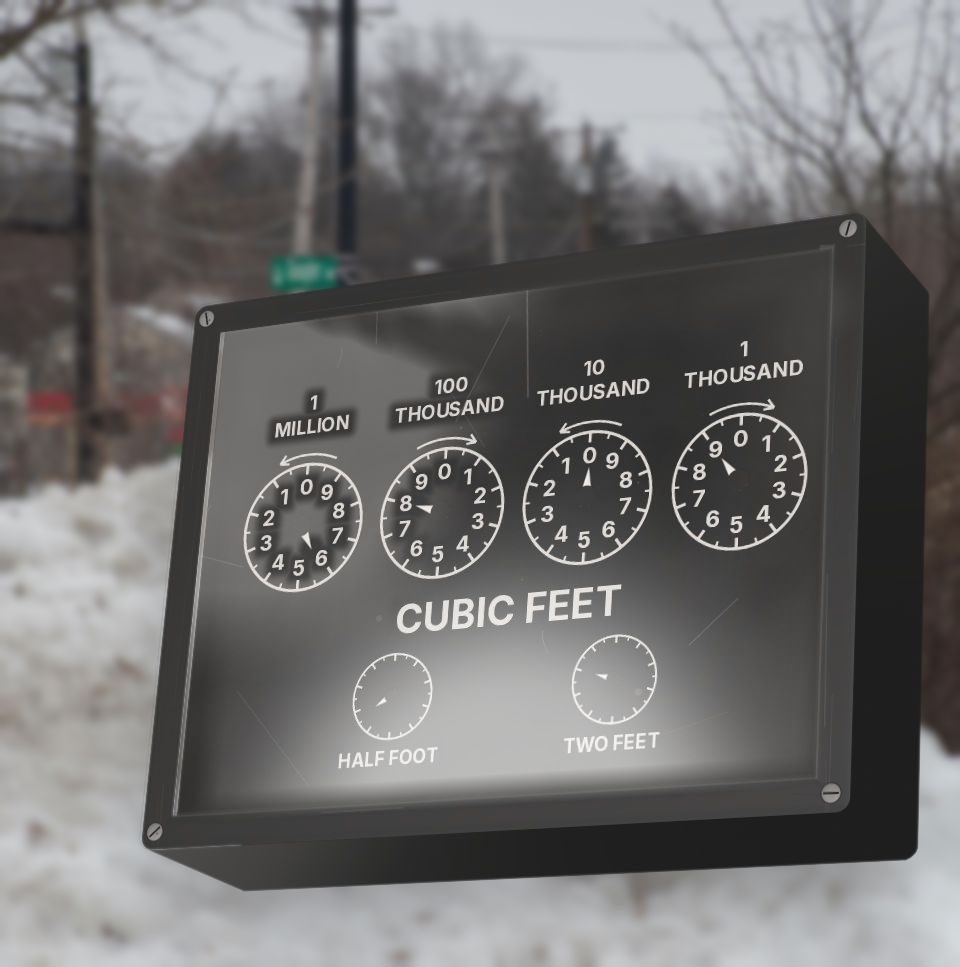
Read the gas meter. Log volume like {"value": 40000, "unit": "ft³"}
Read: {"value": 579900, "unit": "ft³"}
